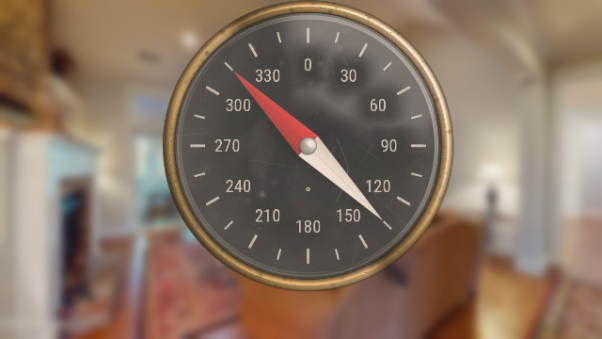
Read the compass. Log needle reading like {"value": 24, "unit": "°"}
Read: {"value": 315, "unit": "°"}
